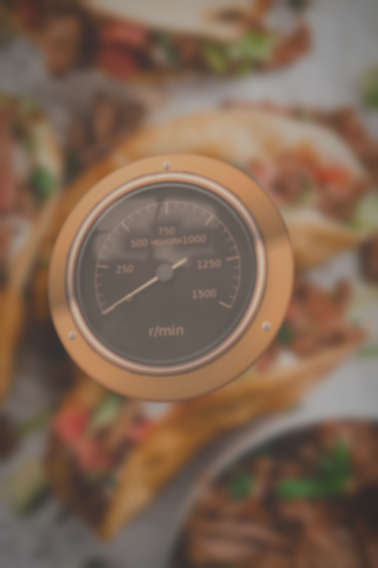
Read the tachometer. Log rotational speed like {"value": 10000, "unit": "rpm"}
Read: {"value": 0, "unit": "rpm"}
